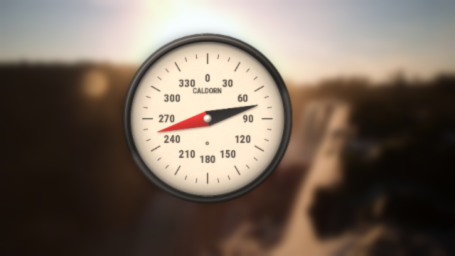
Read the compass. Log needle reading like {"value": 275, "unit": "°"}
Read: {"value": 255, "unit": "°"}
